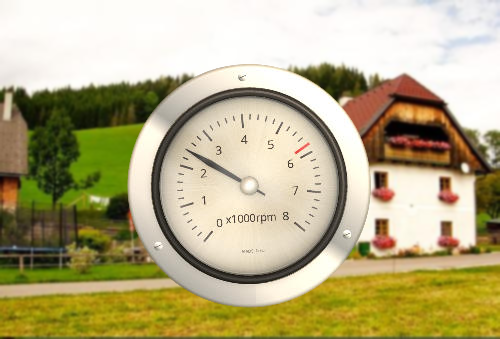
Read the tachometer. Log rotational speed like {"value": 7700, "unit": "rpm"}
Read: {"value": 2400, "unit": "rpm"}
